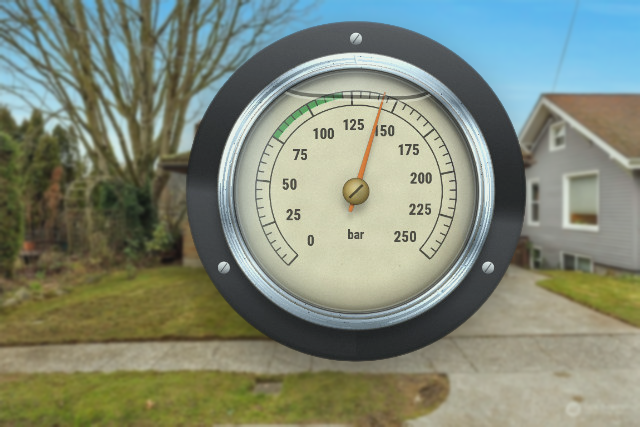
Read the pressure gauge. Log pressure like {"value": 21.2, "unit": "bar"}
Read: {"value": 142.5, "unit": "bar"}
